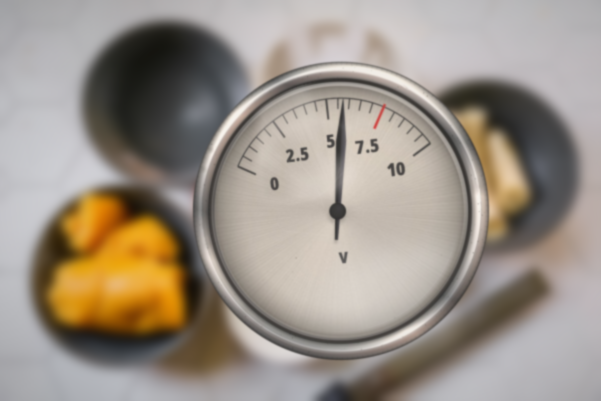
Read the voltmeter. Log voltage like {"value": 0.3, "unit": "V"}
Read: {"value": 5.75, "unit": "V"}
